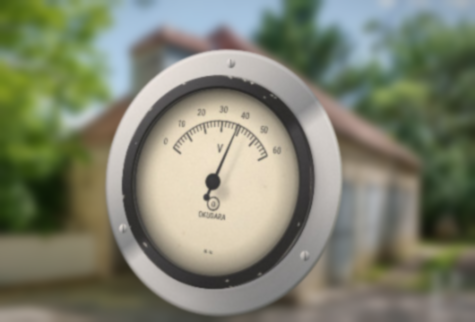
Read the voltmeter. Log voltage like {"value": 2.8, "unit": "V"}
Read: {"value": 40, "unit": "V"}
